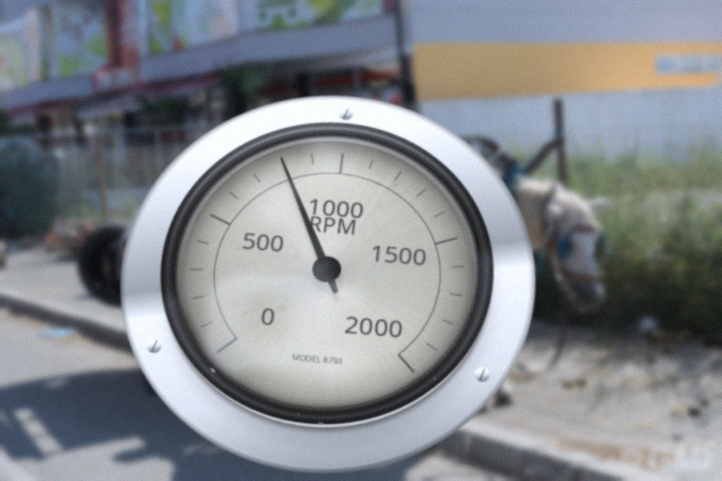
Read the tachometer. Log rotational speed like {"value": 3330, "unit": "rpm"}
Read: {"value": 800, "unit": "rpm"}
